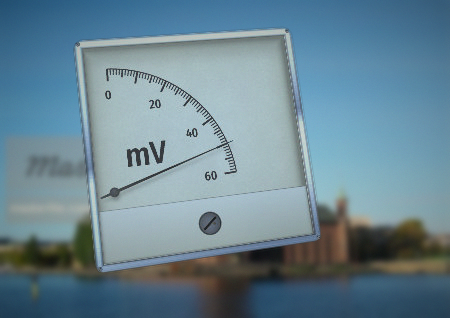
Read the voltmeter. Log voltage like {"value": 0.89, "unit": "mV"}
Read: {"value": 50, "unit": "mV"}
